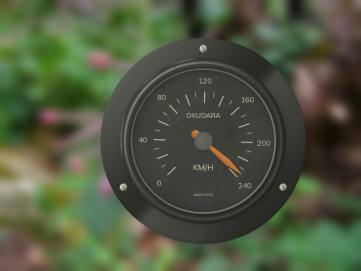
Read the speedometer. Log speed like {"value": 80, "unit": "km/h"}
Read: {"value": 235, "unit": "km/h"}
